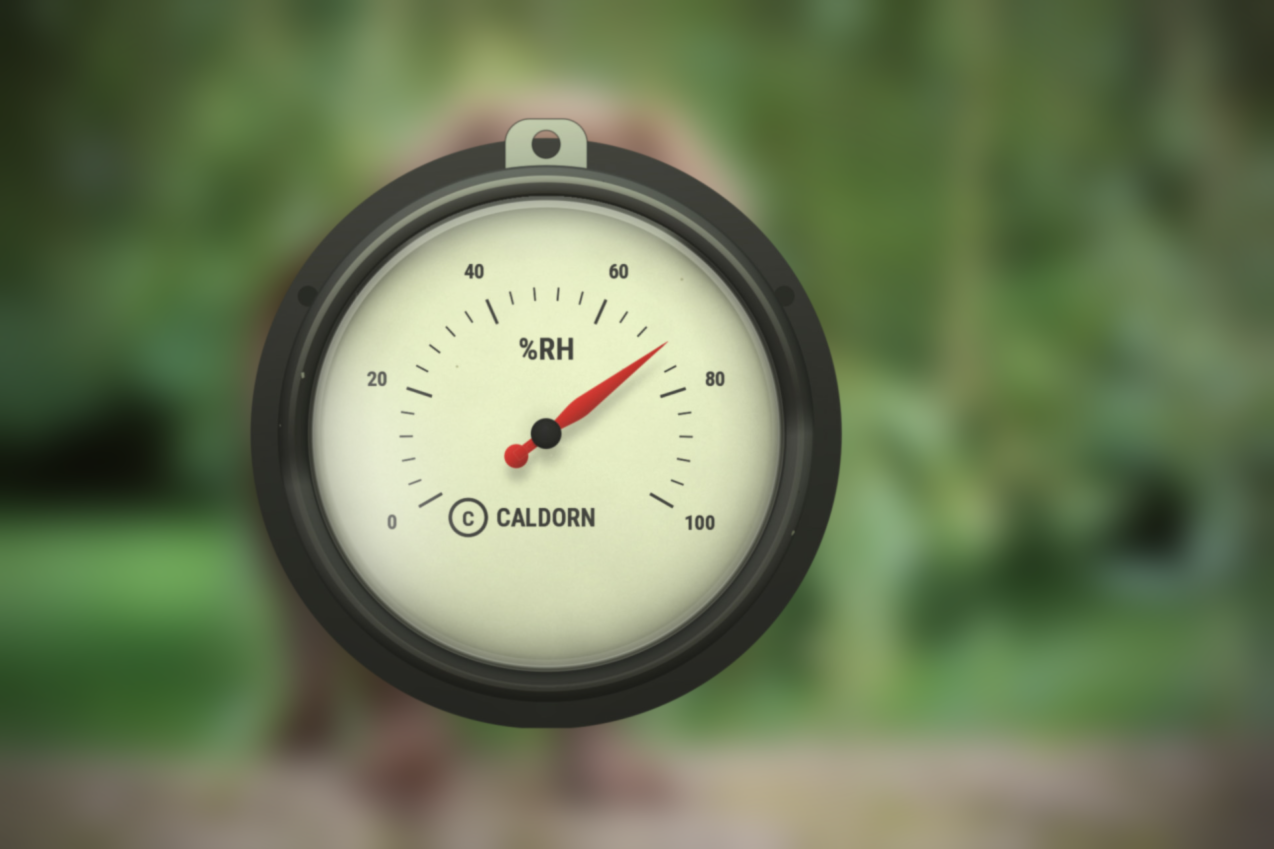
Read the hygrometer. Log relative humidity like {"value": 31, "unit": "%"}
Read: {"value": 72, "unit": "%"}
